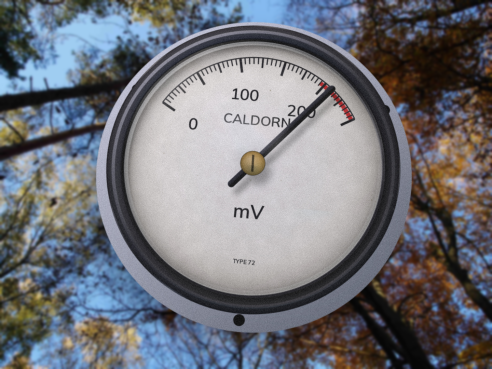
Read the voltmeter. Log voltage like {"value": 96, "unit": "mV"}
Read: {"value": 210, "unit": "mV"}
